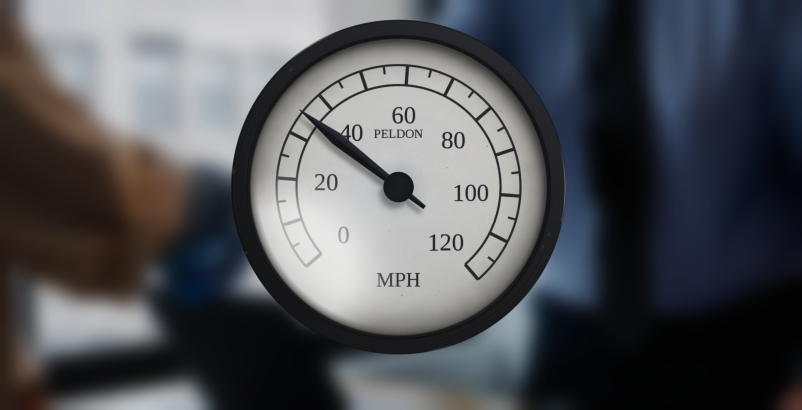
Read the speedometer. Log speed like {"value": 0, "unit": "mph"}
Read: {"value": 35, "unit": "mph"}
